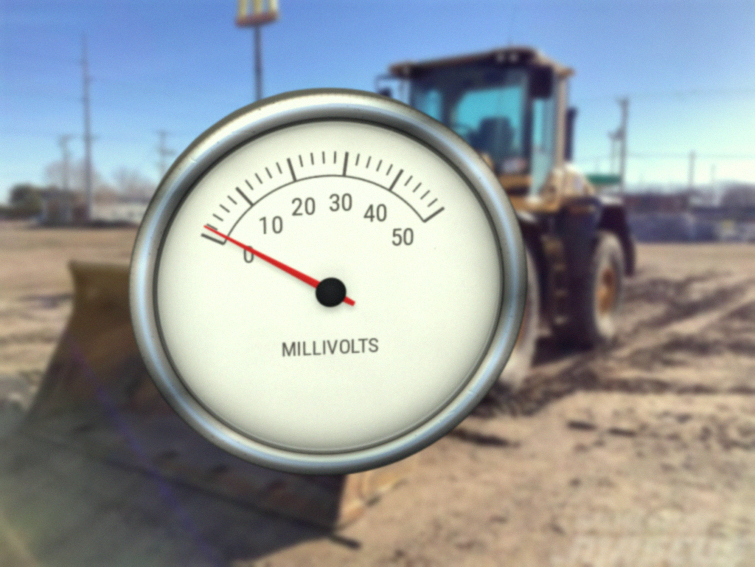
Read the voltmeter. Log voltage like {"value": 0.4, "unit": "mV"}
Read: {"value": 2, "unit": "mV"}
